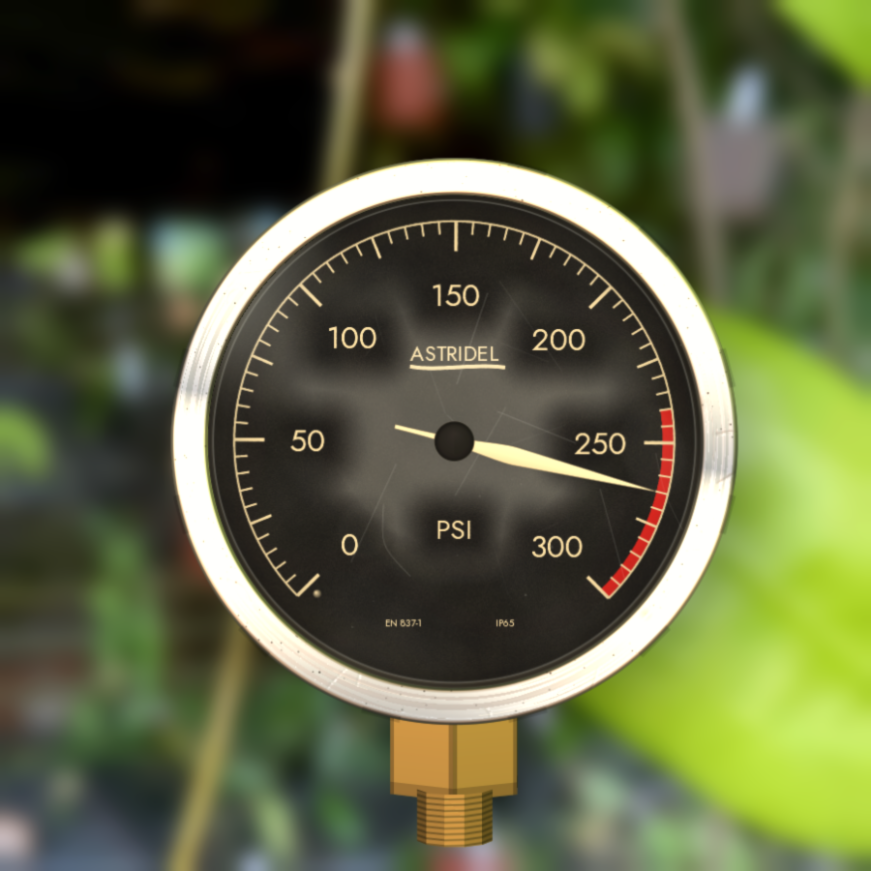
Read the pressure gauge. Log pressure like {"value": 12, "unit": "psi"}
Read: {"value": 265, "unit": "psi"}
